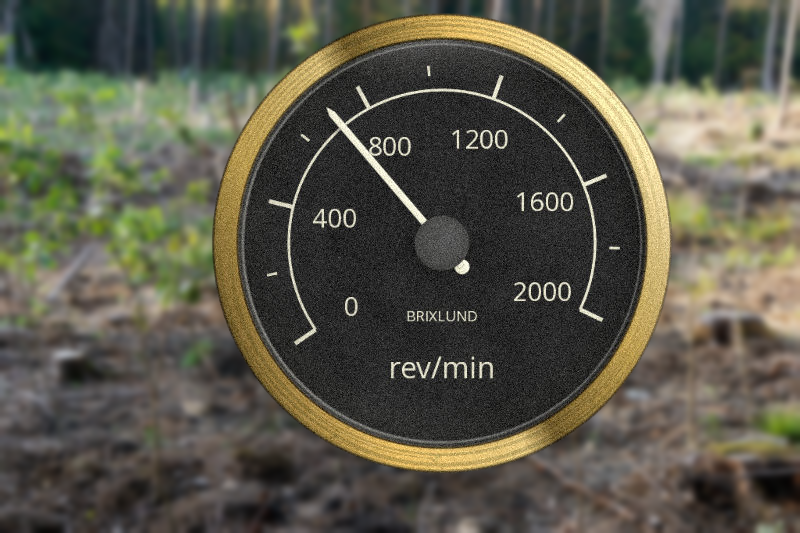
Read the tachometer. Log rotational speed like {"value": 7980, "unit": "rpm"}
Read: {"value": 700, "unit": "rpm"}
